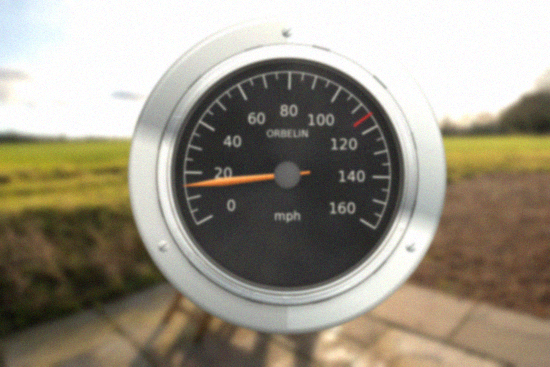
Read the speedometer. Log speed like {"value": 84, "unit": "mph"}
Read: {"value": 15, "unit": "mph"}
